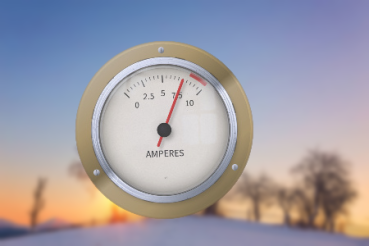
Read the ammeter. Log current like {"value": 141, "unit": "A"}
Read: {"value": 7.5, "unit": "A"}
